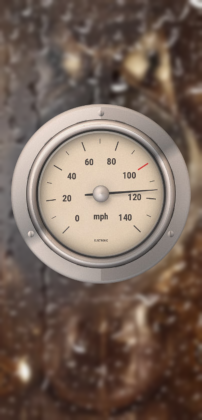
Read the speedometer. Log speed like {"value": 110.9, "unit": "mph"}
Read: {"value": 115, "unit": "mph"}
